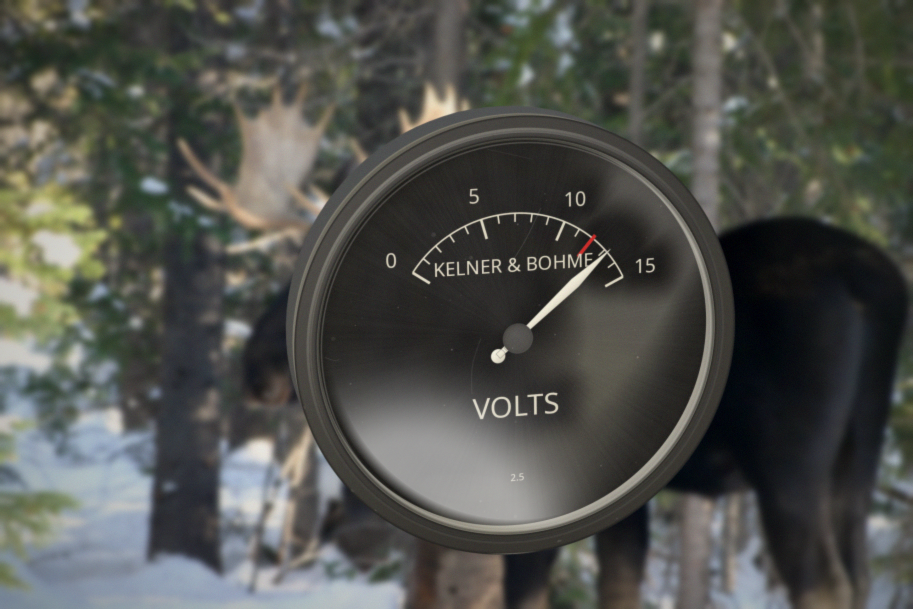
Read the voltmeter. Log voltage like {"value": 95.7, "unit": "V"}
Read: {"value": 13, "unit": "V"}
